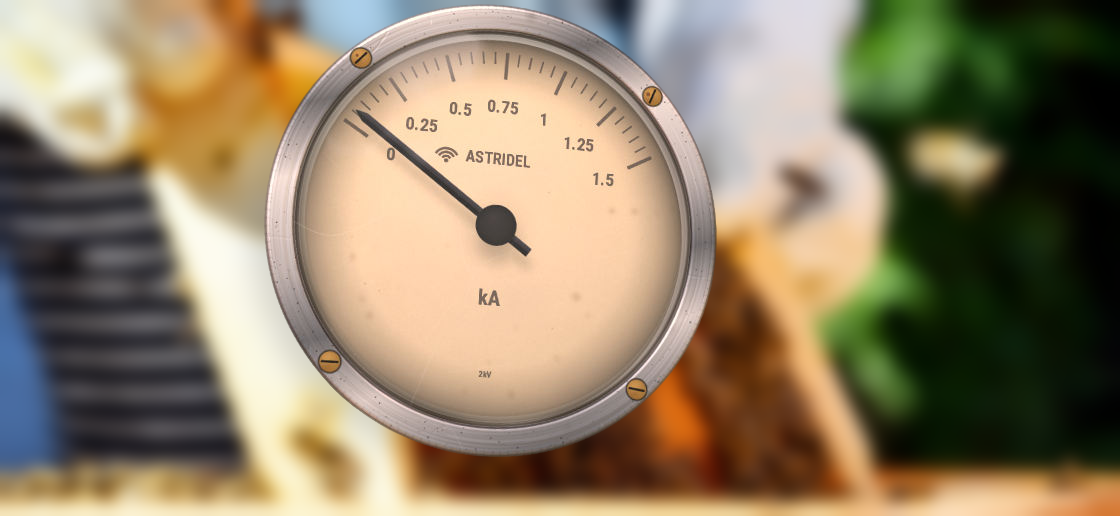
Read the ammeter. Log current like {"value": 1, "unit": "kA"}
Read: {"value": 0.05, "unit": "kA"}
